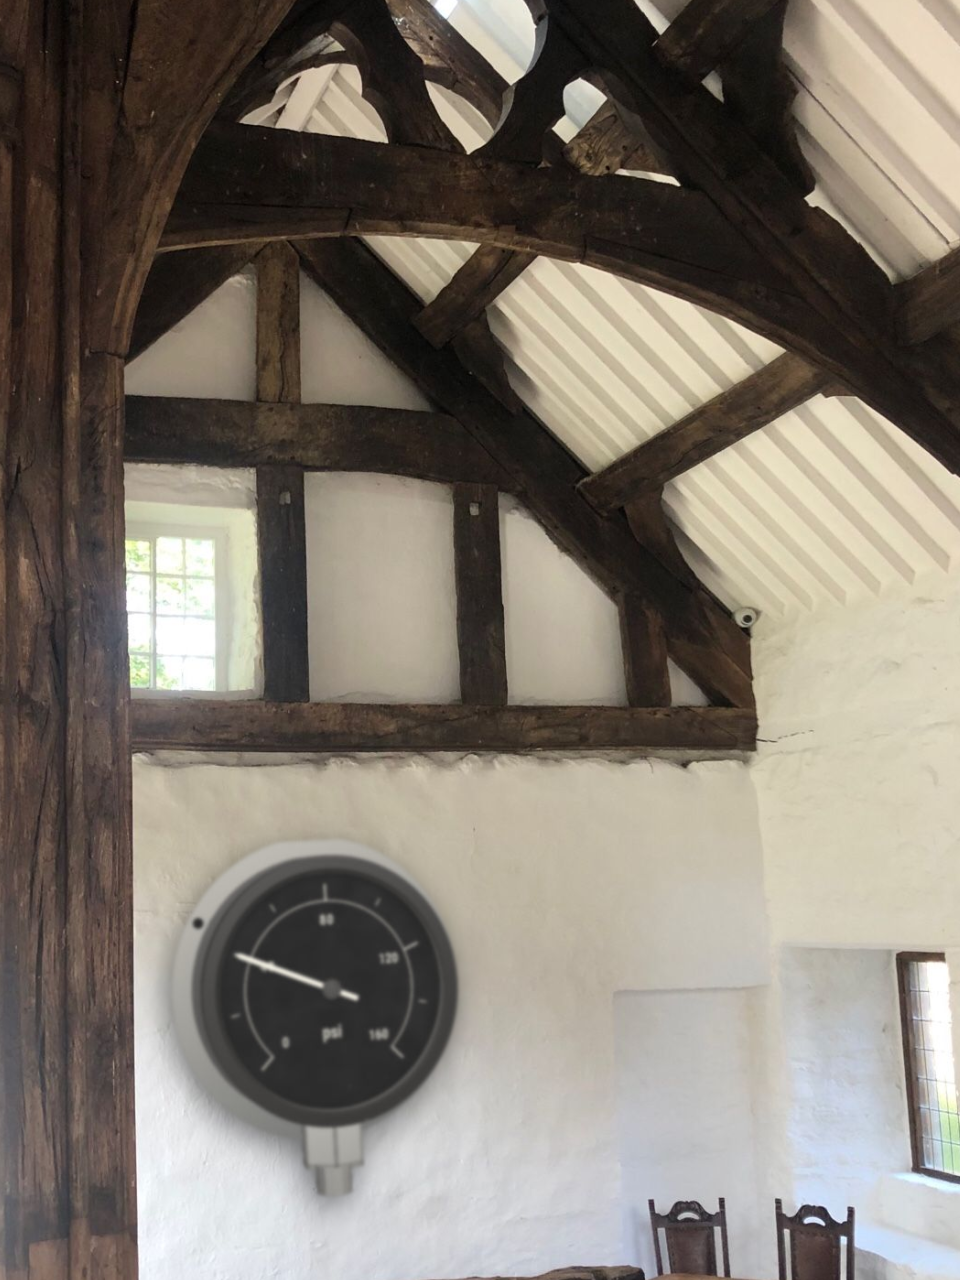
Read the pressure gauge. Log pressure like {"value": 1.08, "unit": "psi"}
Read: {"value": 40, "unit": "psi"}
